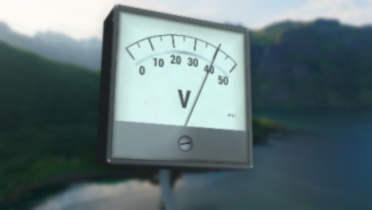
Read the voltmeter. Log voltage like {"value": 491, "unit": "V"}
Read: {"value": 40, "unit": "V"}
